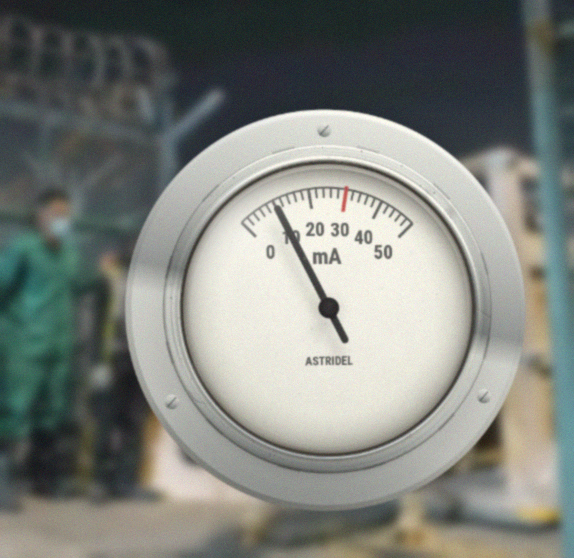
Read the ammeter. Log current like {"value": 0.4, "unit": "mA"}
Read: {"value": 10, "unit": "mA"}
